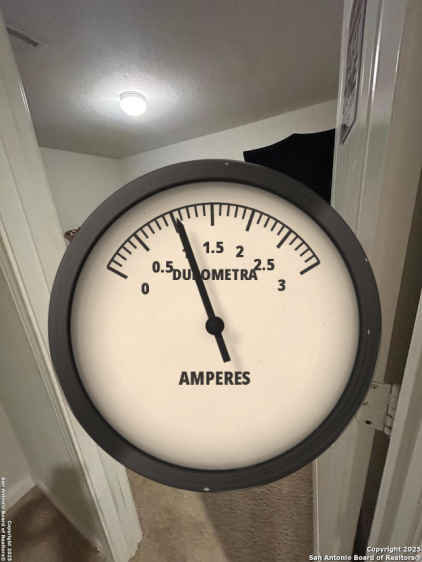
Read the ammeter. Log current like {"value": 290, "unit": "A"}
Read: {"value": 1.05, "unit": "A"}
